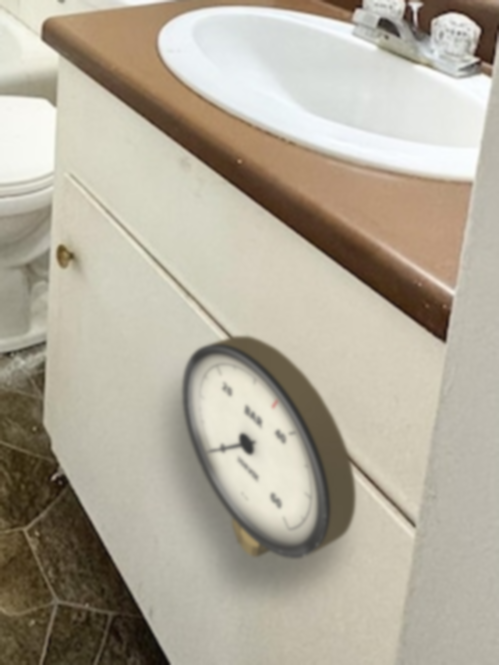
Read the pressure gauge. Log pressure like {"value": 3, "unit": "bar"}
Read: {"value": 0, "unit": "bar"}
